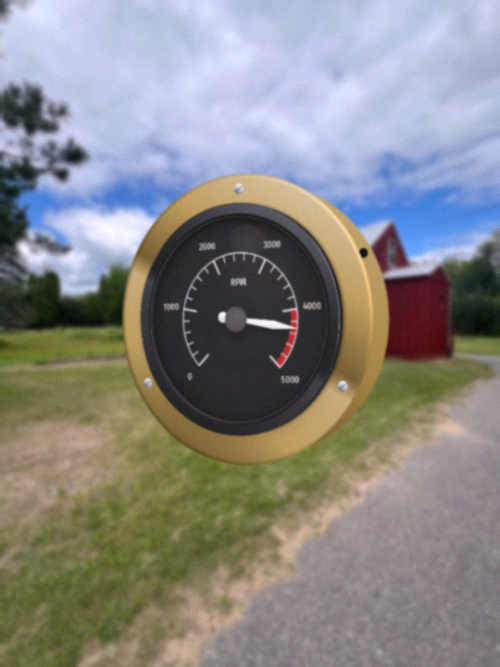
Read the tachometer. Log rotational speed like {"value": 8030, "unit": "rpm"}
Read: {"value": 4300, "unit": "rpm"}
